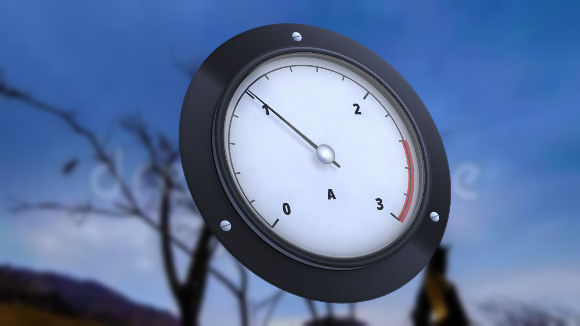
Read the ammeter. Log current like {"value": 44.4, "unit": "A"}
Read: {"value": 1, "unit": "A"}
